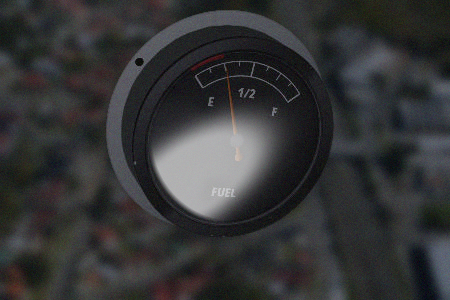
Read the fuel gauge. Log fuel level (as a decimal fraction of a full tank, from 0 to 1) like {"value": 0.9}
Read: {"value": 0.25}
